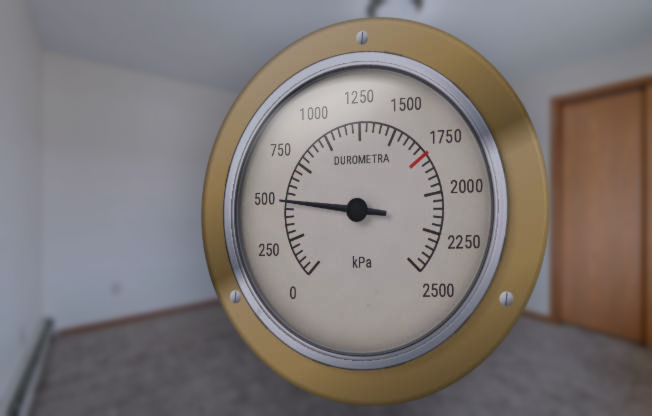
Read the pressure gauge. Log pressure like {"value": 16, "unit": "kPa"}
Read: {"value": 500, "unit": "kPa"}
